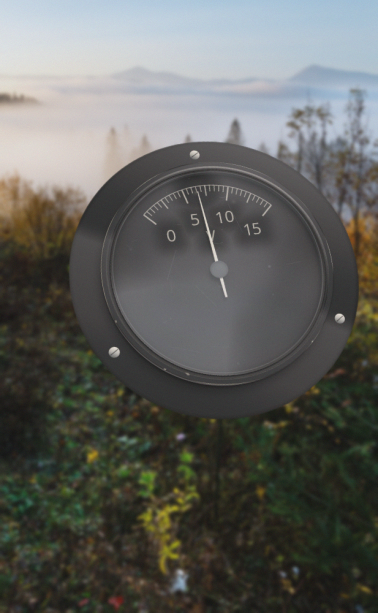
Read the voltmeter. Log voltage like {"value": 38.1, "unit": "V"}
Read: {"value": 6.5, "unit": "V"}
